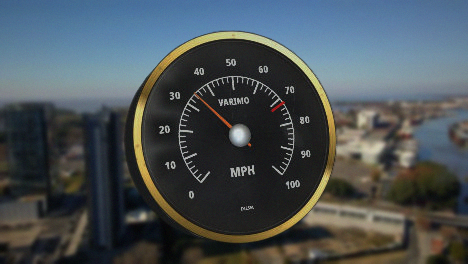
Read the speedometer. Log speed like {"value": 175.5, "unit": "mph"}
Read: {"value": 34, "unit": "mph"}
